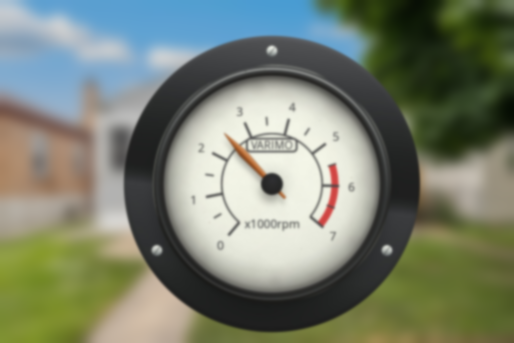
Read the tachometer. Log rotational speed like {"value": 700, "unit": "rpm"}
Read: {"value": 2500, "unit": "rpm"}
